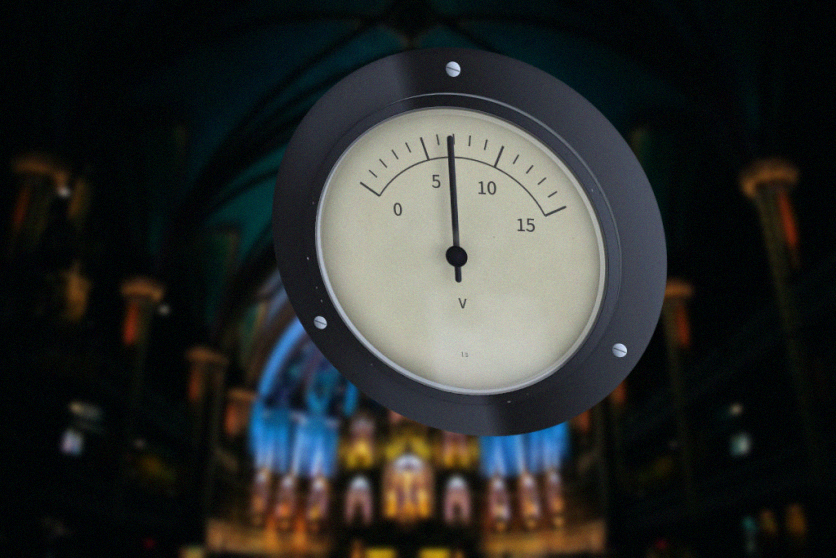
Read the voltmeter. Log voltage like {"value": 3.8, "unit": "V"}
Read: {"value": 7, "unit": "V"}
